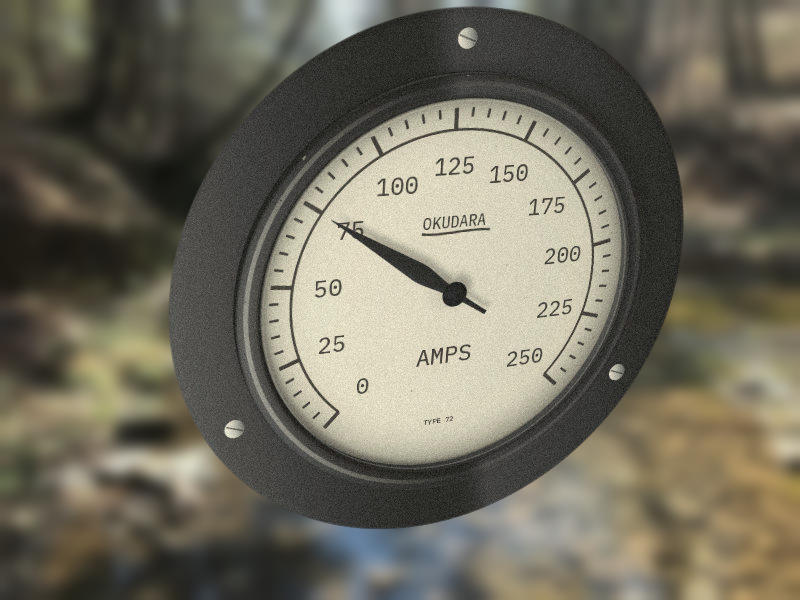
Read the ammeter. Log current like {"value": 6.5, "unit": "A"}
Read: {"value": 75, "unit": "A"}
